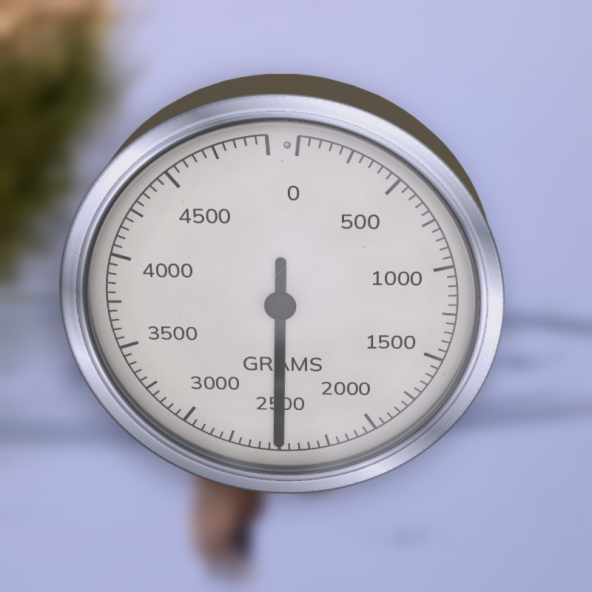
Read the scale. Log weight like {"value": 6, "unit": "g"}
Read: {"value": 2500, "unit": "g"}
